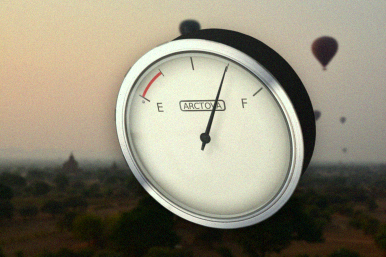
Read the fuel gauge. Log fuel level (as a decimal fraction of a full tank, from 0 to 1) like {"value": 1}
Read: {"value": 0.75}
